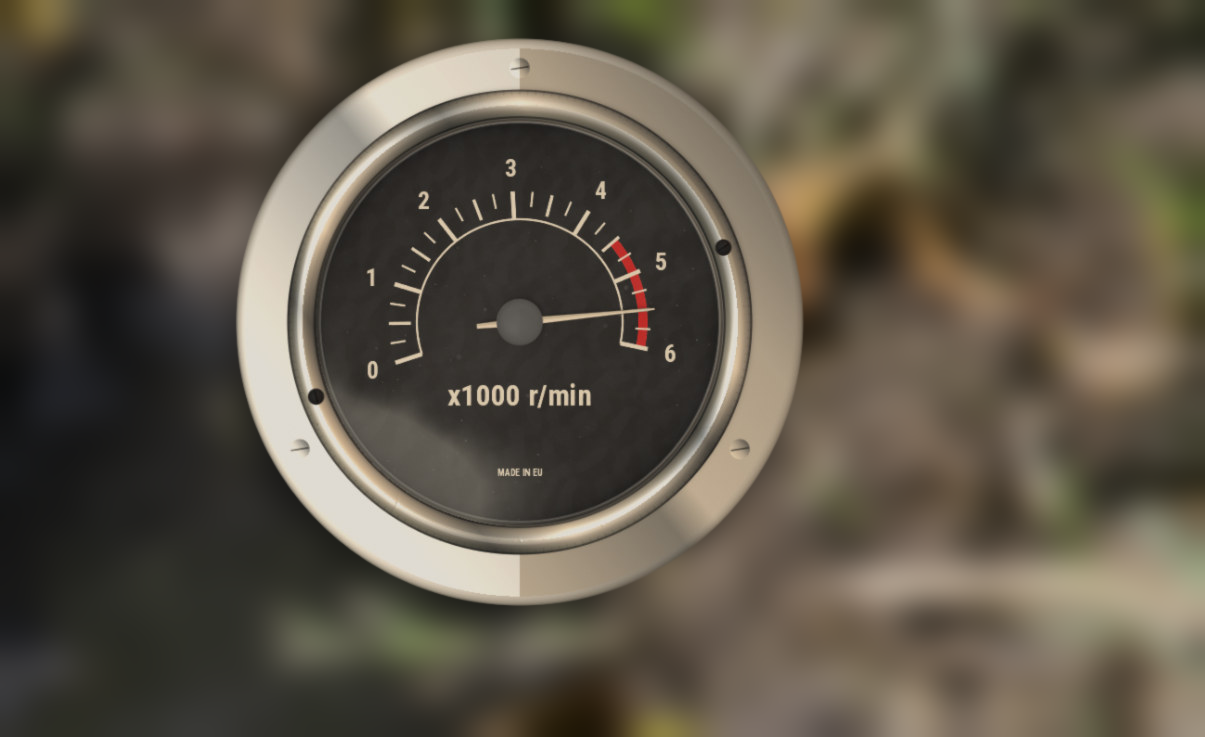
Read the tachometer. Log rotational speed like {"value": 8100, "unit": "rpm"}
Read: {"value": 5500, "unit": "rpm"}
